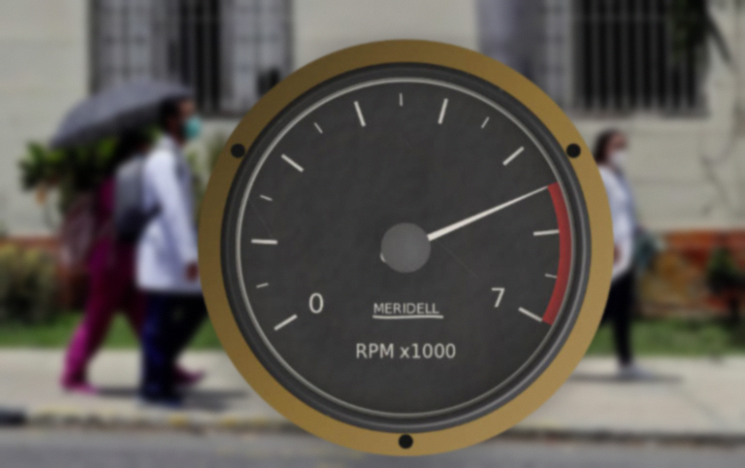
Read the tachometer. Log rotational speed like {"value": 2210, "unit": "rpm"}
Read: {"value": 5500, "unit": "rpm"}
